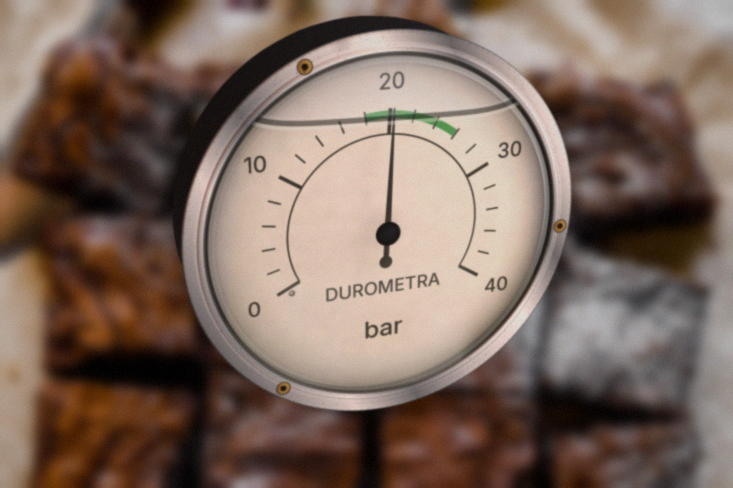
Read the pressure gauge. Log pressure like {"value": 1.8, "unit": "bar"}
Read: {"value": 20, "unit": "bar"}
